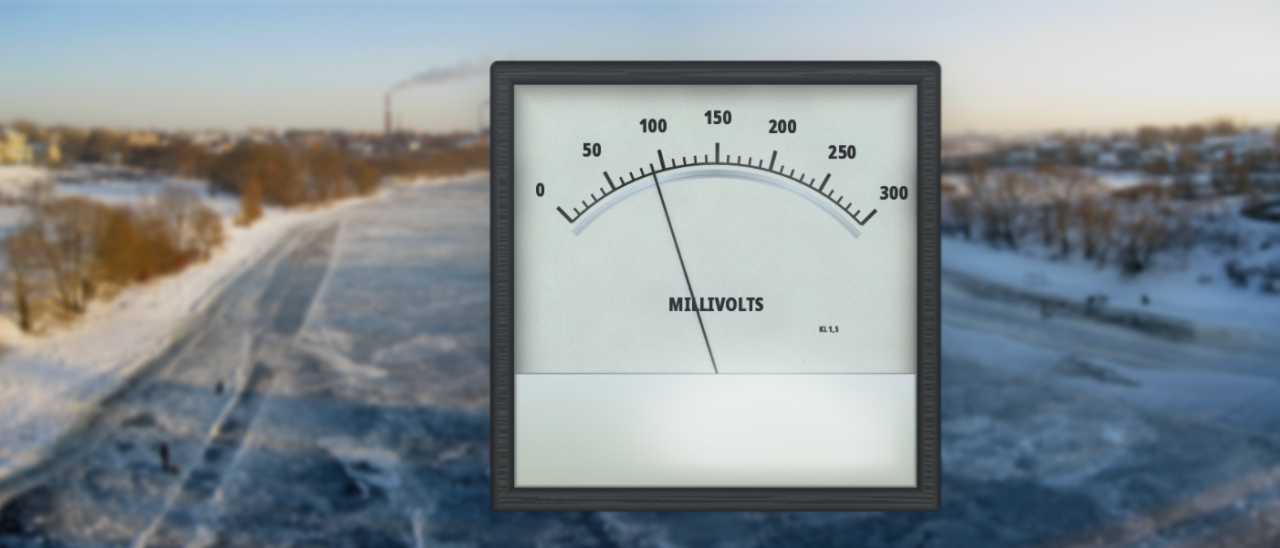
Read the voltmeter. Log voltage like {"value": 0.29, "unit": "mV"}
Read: {"value": 90, "unit": "mV"}
